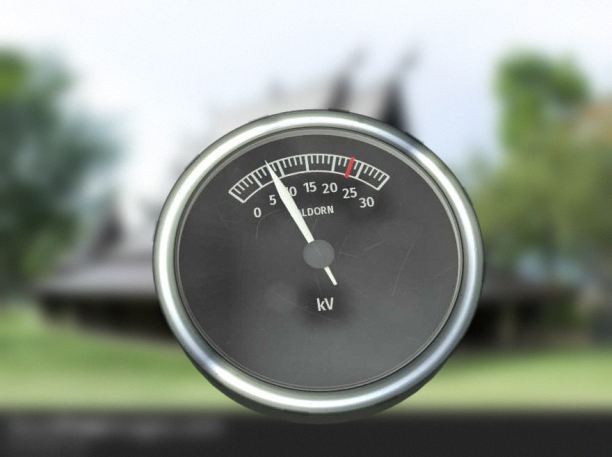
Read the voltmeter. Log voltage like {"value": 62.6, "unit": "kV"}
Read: {"value": 8, "unit": "kV"}
